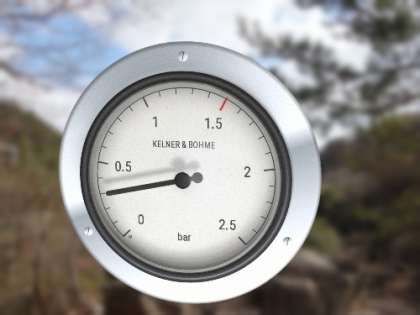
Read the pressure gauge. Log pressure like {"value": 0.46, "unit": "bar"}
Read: {"value": 0.3, "unit": "bar"}
